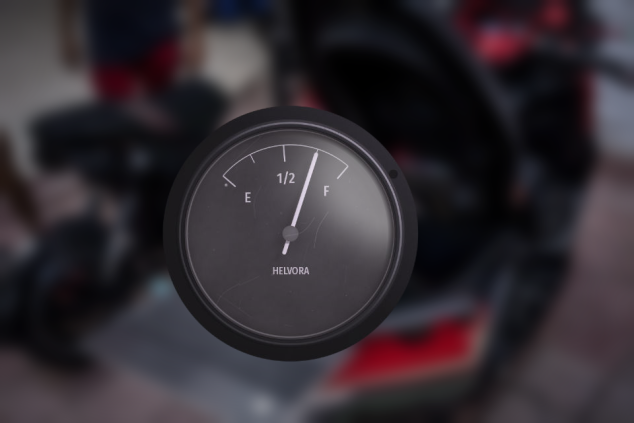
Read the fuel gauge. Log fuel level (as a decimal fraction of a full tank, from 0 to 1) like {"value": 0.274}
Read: {"value": 0.75}
